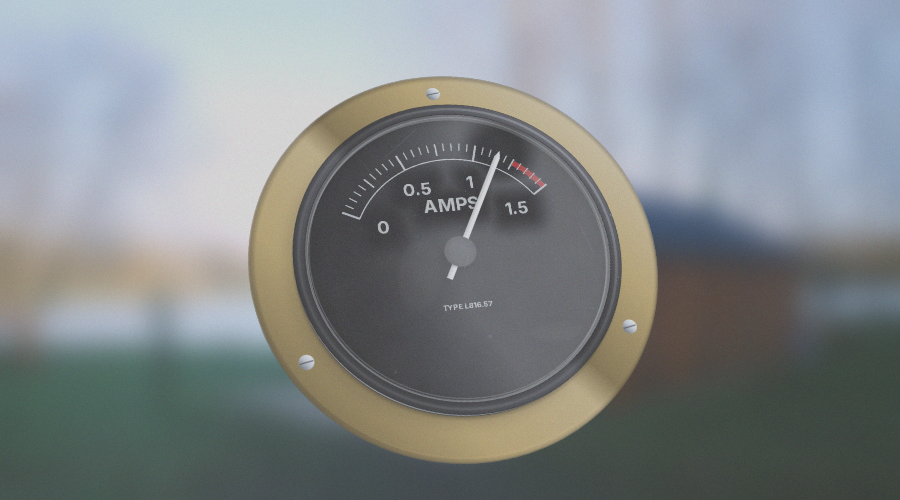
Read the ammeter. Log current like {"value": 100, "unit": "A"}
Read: {"value": 1.15, "unit": "A"}
